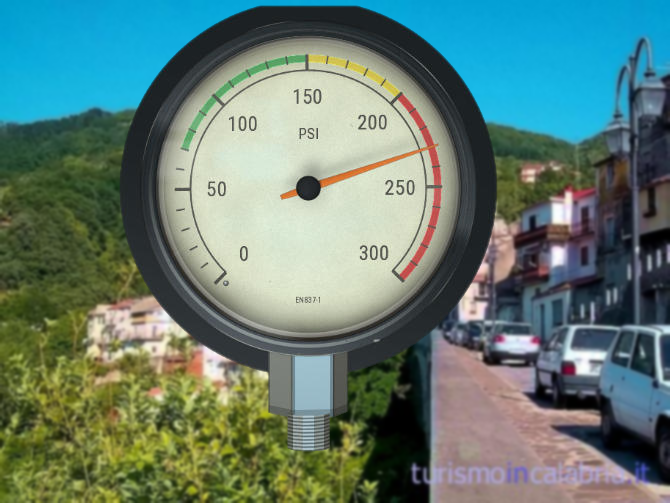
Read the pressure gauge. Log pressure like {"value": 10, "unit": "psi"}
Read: {"value": 230, "unit": "psi"}
